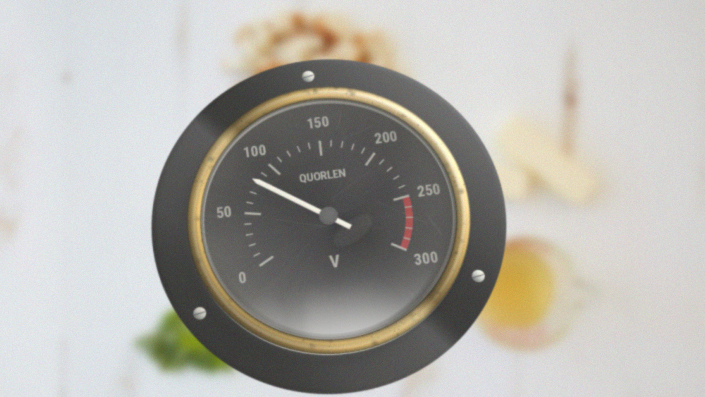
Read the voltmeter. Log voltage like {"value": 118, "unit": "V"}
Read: {"value": 80, "unit": "V"}
